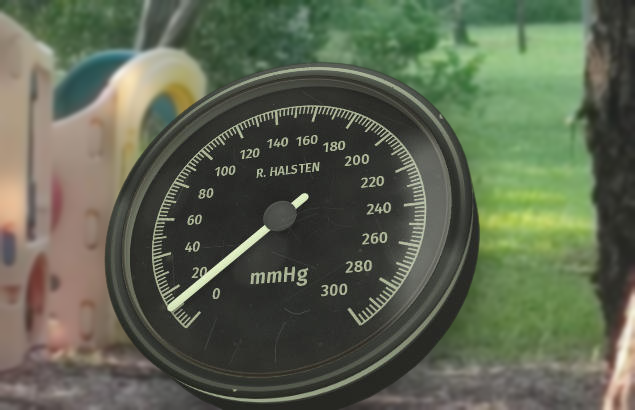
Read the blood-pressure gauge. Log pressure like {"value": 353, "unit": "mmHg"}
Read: {"value": 10, "unit": "mmHg"}
